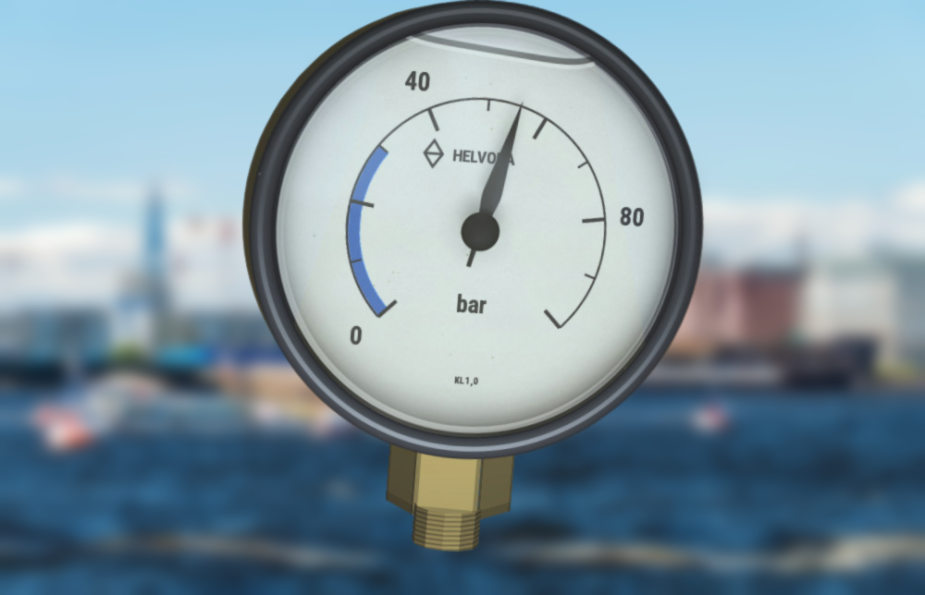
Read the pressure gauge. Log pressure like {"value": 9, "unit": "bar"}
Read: {"value": 55, "unit": "bar"}
